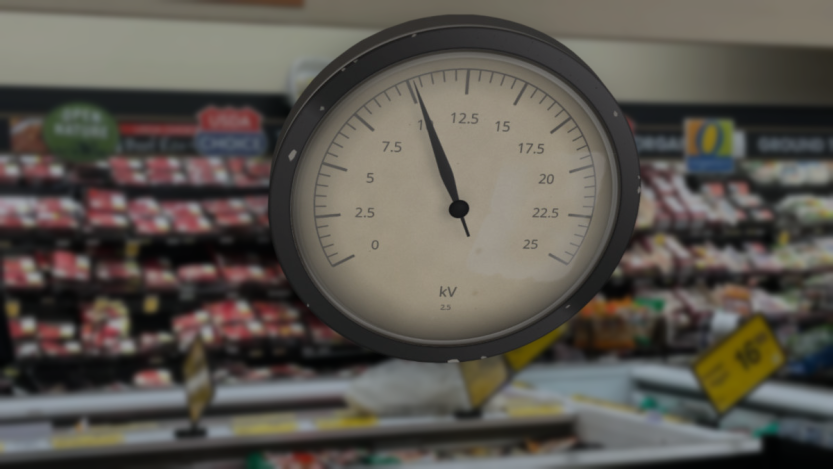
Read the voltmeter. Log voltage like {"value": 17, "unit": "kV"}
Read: {"value": 10.25, "unit": "kV"}
